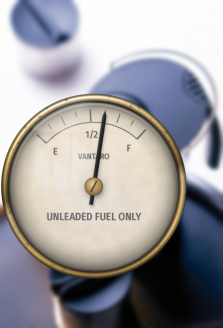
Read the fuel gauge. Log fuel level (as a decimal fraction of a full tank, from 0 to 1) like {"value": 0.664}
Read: {"value": 0.625}
